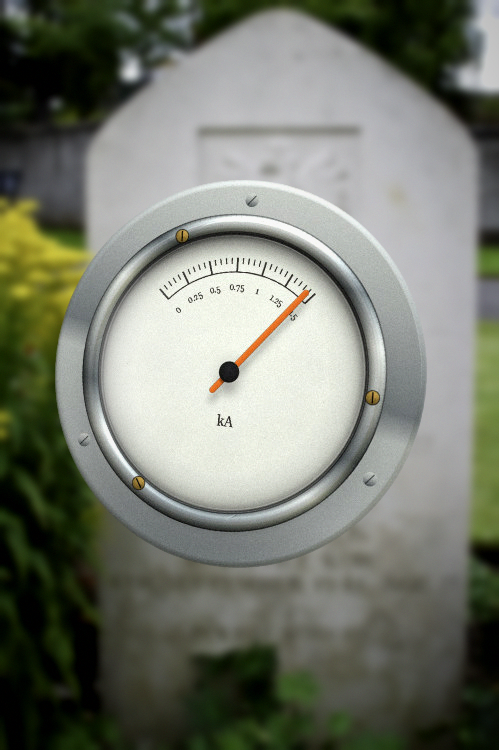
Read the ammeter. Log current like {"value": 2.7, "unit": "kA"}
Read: {"value": 1.45, "unit": "kA"}
